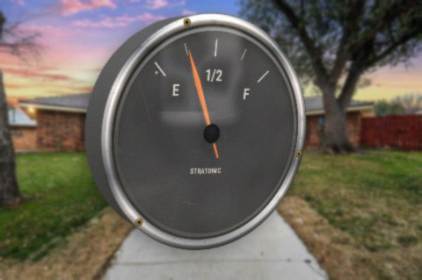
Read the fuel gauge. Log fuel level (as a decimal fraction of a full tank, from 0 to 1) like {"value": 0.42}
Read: {"value": 0.25}
